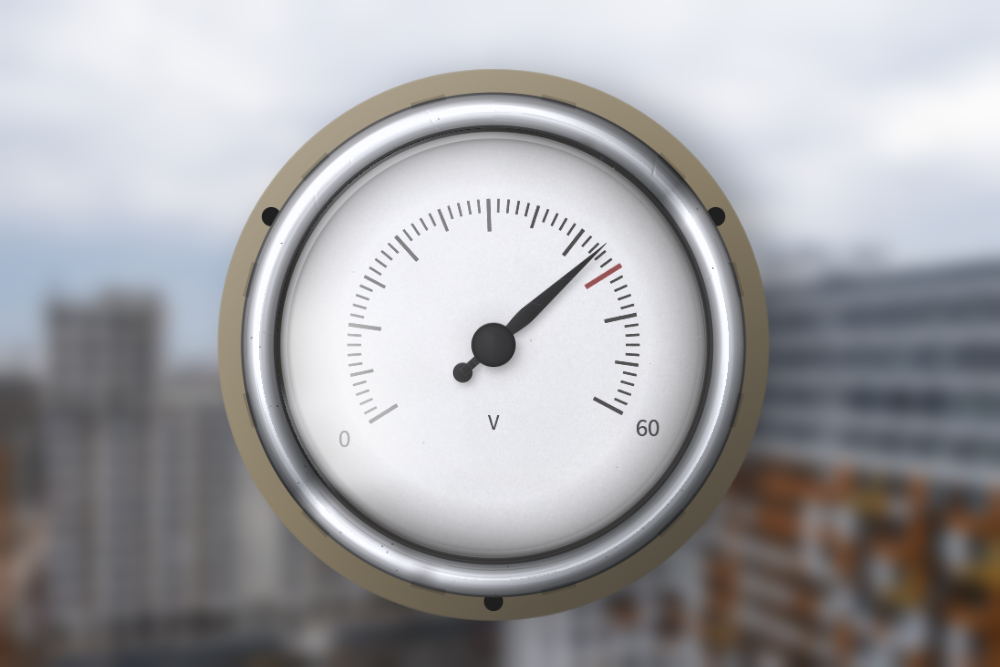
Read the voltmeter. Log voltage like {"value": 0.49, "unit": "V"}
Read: {"value": 42.5, "unit": "V"}
